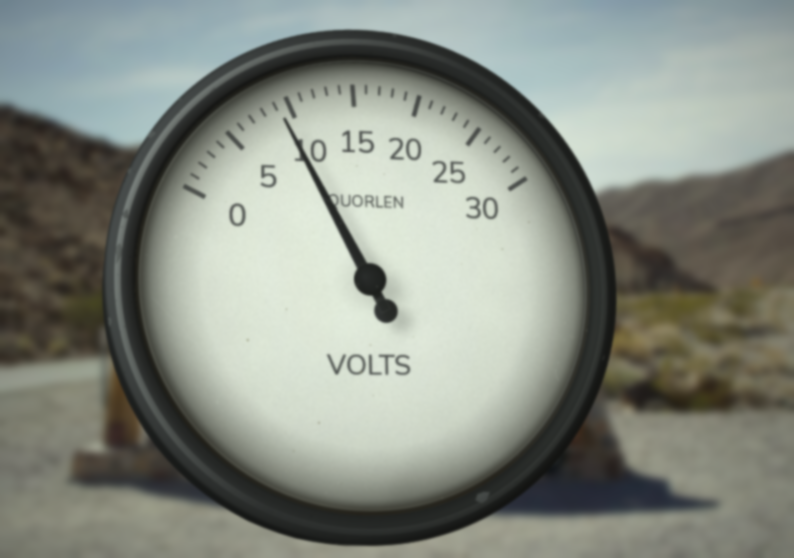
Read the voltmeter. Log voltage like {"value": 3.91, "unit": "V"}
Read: {"value": 9, "unit": "V"}
